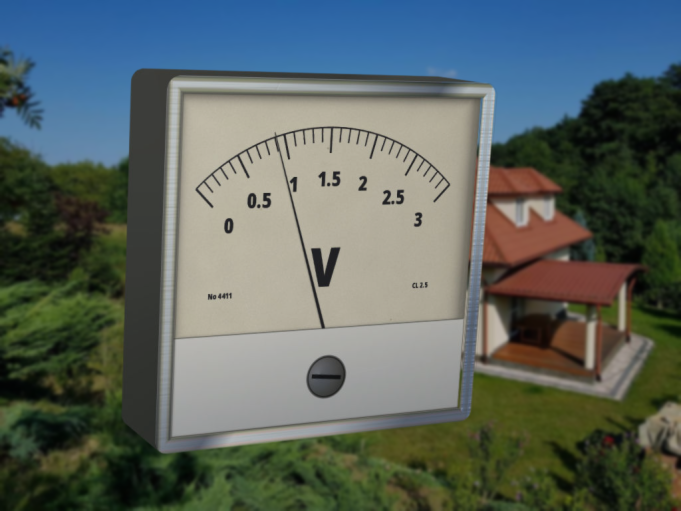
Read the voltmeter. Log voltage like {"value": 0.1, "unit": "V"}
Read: {"value": 0.9, "unit": "V"}
